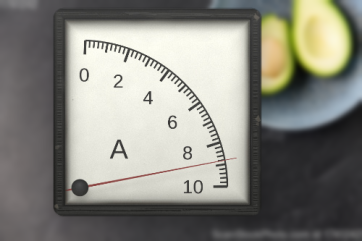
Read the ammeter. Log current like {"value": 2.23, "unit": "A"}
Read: {"value": 8.8, "unit": "A"}
